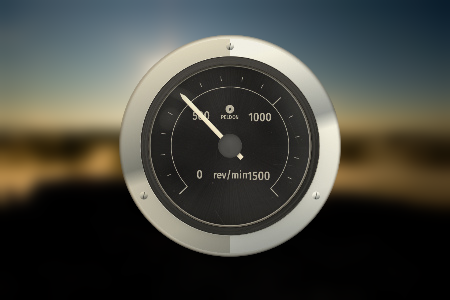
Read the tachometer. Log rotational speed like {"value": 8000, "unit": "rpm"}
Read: {"value": 500, "unit": "rpm"}
